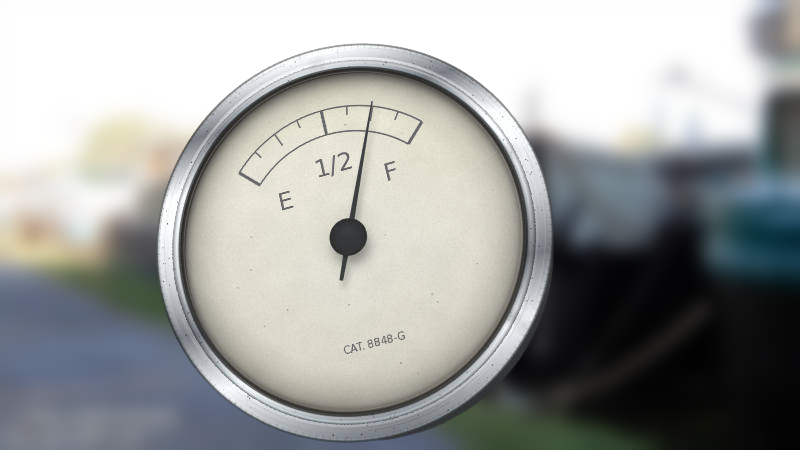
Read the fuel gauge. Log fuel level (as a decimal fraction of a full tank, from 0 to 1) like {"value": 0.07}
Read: {"value": 0.75}
